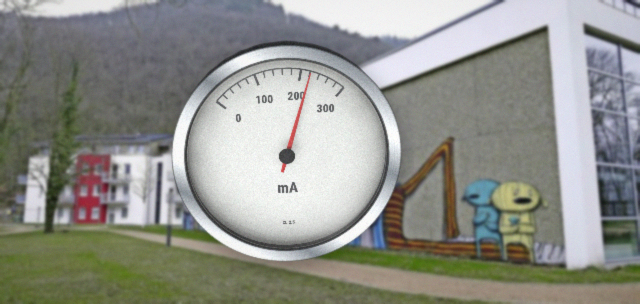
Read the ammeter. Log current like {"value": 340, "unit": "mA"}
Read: {"value": 220, "unit": "mA"}
